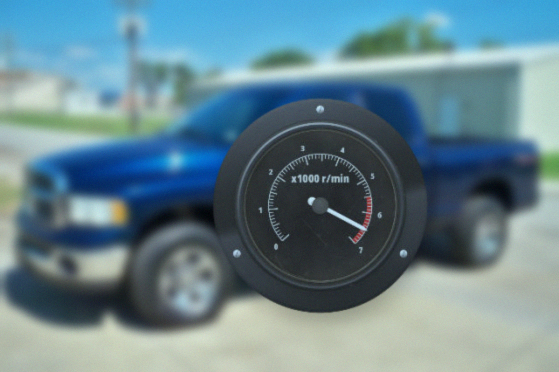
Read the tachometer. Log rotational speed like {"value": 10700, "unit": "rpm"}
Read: {"value": 6500, "unit": "rpm"}
